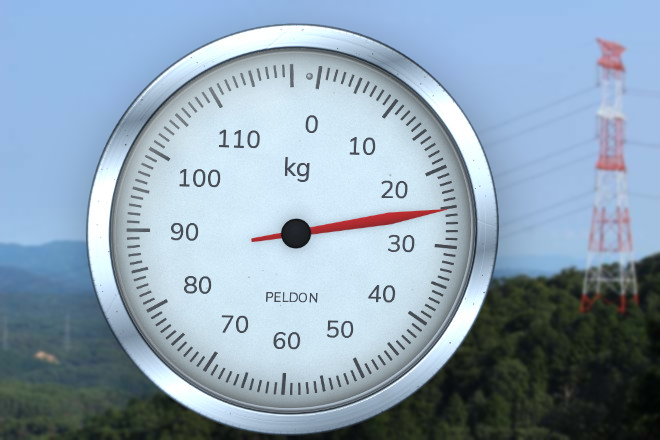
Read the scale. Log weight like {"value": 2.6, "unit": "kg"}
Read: {"value": 25, "unit": "kg"}
